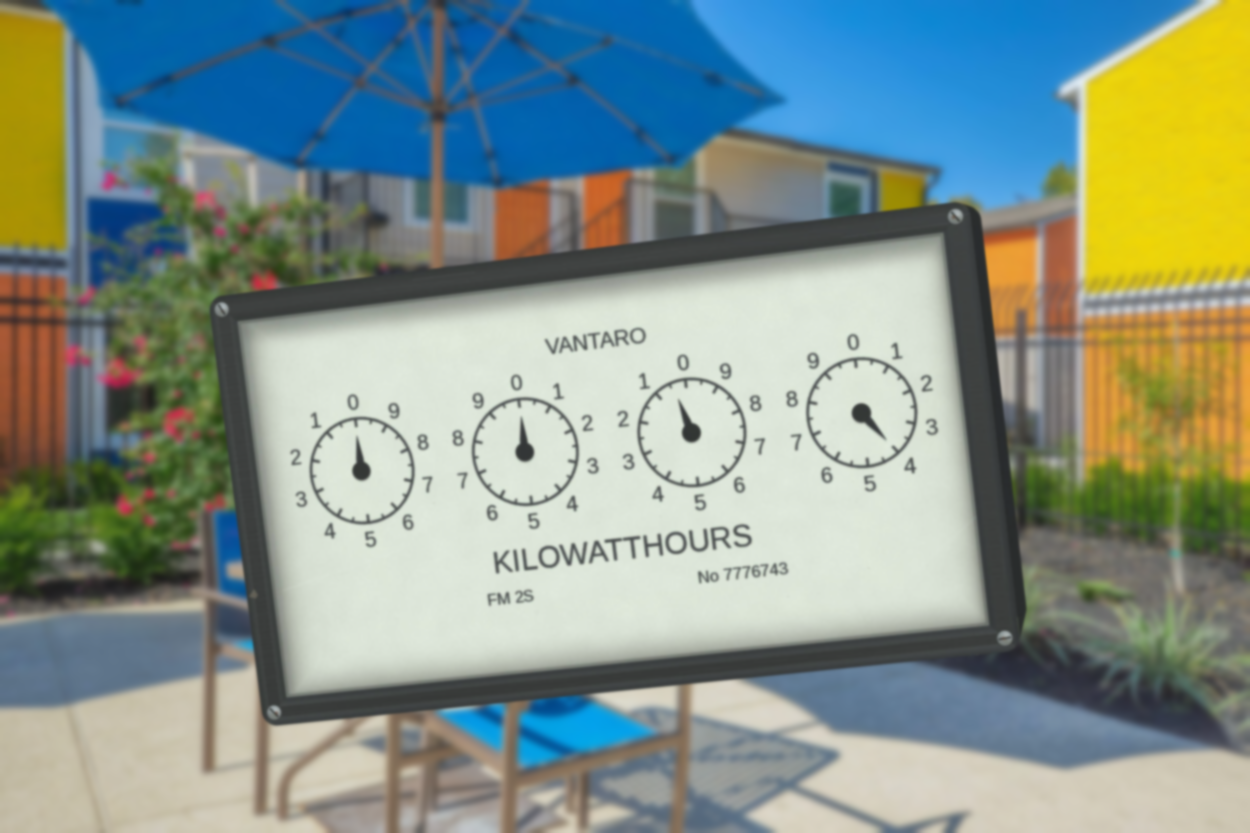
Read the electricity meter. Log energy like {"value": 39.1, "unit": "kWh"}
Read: {"value": 4, "unit": "kWh"}
